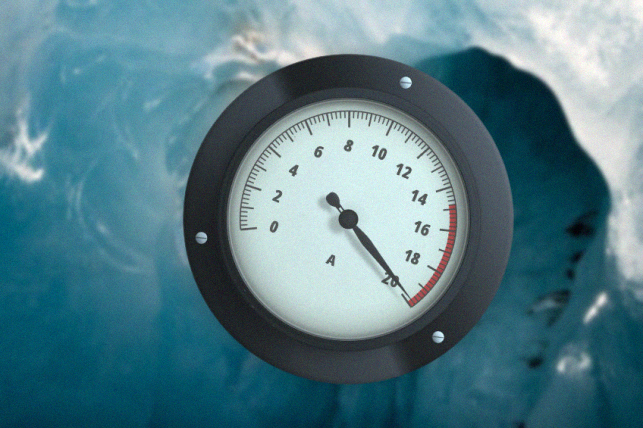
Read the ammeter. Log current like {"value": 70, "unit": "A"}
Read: {"value": 19.8, "unit": "A"}
